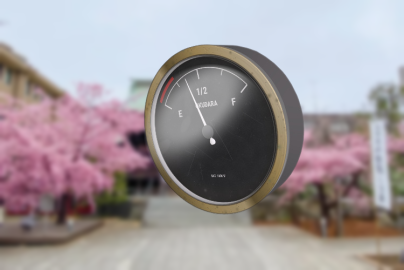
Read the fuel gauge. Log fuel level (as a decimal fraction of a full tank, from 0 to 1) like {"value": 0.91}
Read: {"value": 0.375}
